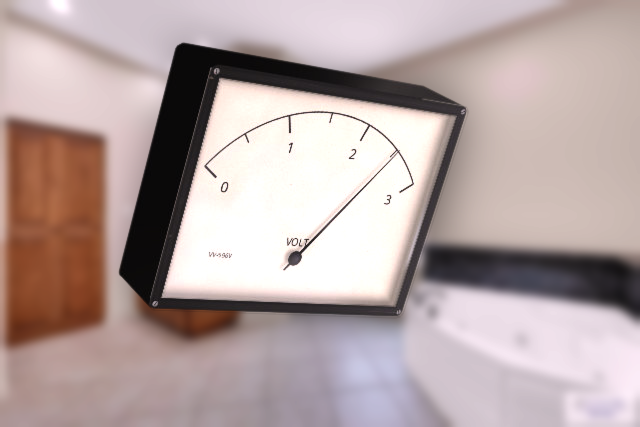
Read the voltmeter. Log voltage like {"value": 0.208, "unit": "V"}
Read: {"value": 2.5, "unit": "V"}
